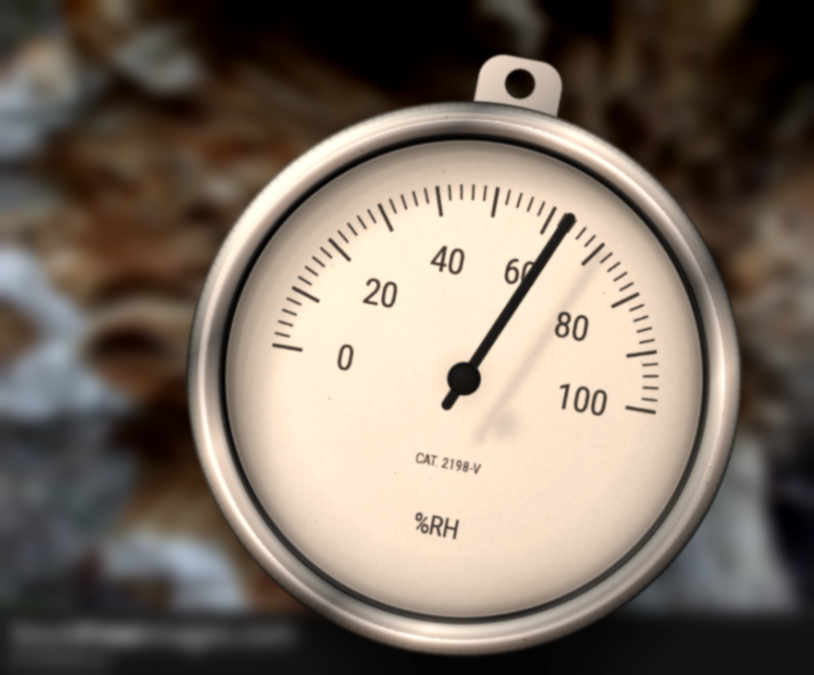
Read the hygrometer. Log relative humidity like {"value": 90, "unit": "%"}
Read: {"value": 63, "unit": "%"}
